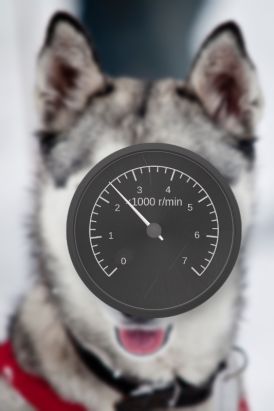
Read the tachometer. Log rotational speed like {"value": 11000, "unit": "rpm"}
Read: {"value": 2400, "unit": "rpm"}
